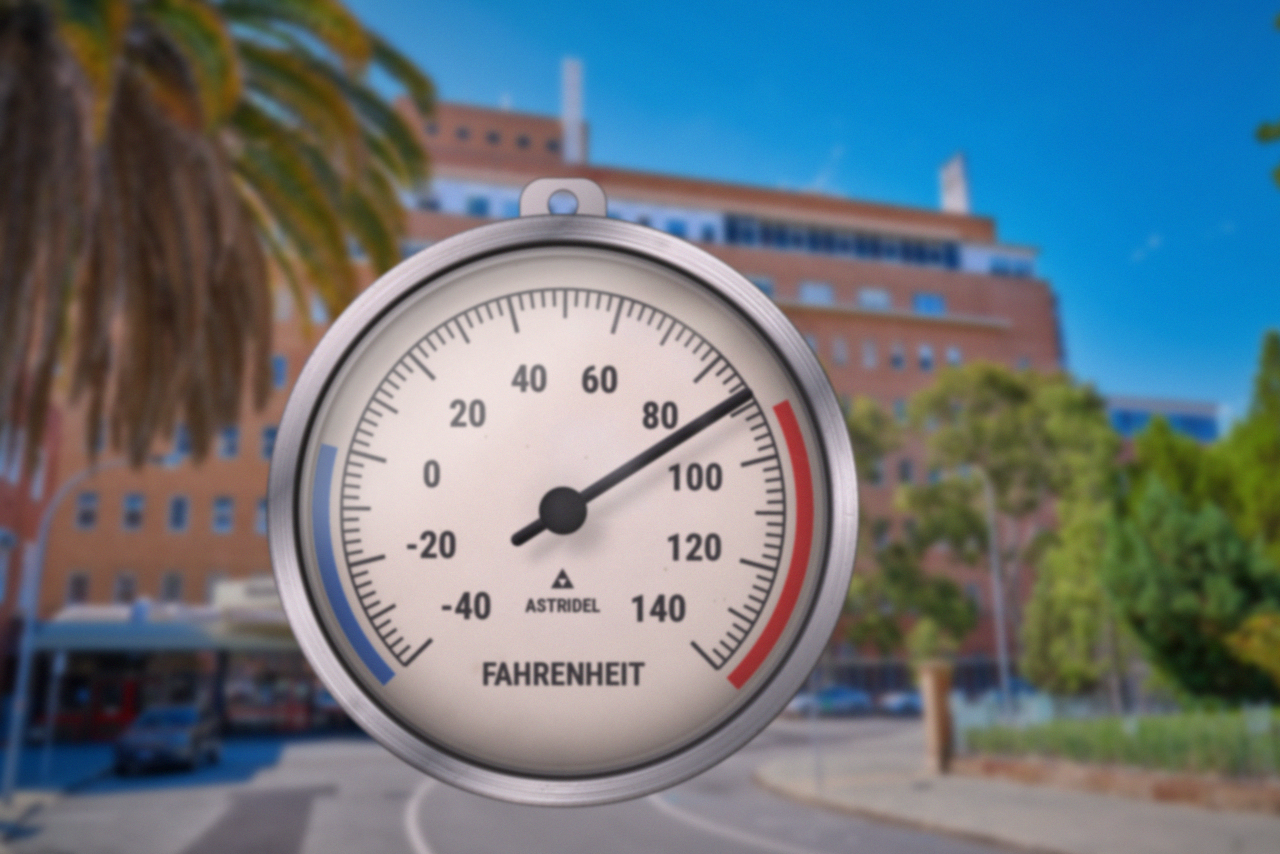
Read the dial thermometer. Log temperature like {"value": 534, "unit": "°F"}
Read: {"value": 88, "unit": "°F"}
